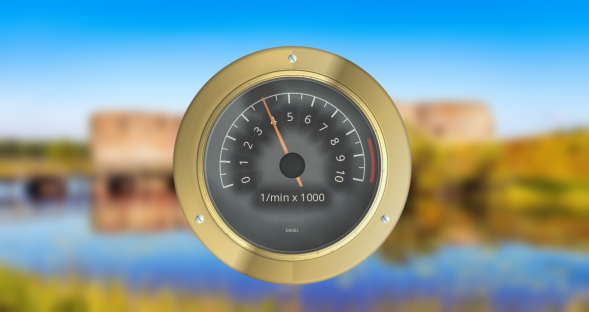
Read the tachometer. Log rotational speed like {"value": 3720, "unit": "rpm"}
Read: {"value": 4000, "unit": "rpm"}
